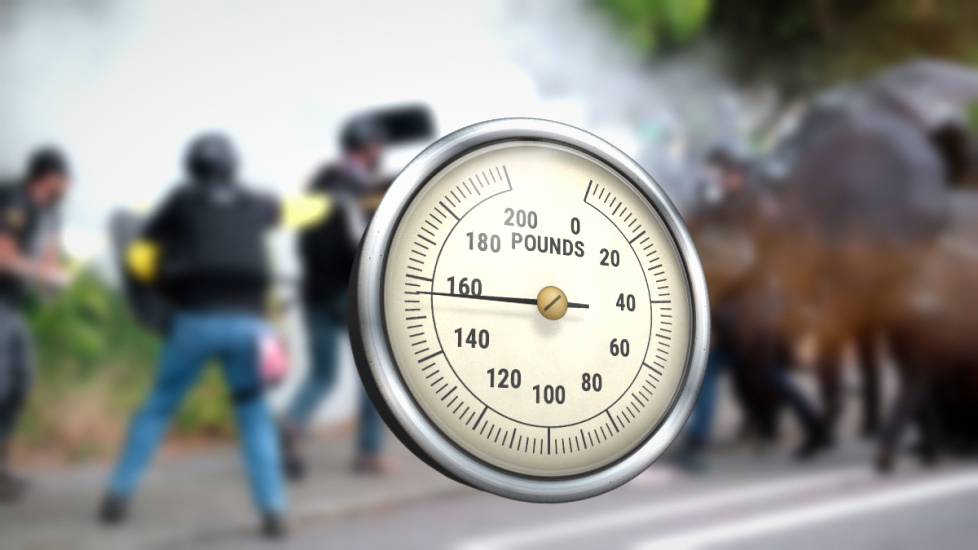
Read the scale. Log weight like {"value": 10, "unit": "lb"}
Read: {"value": 156, "unit": "lb"}
